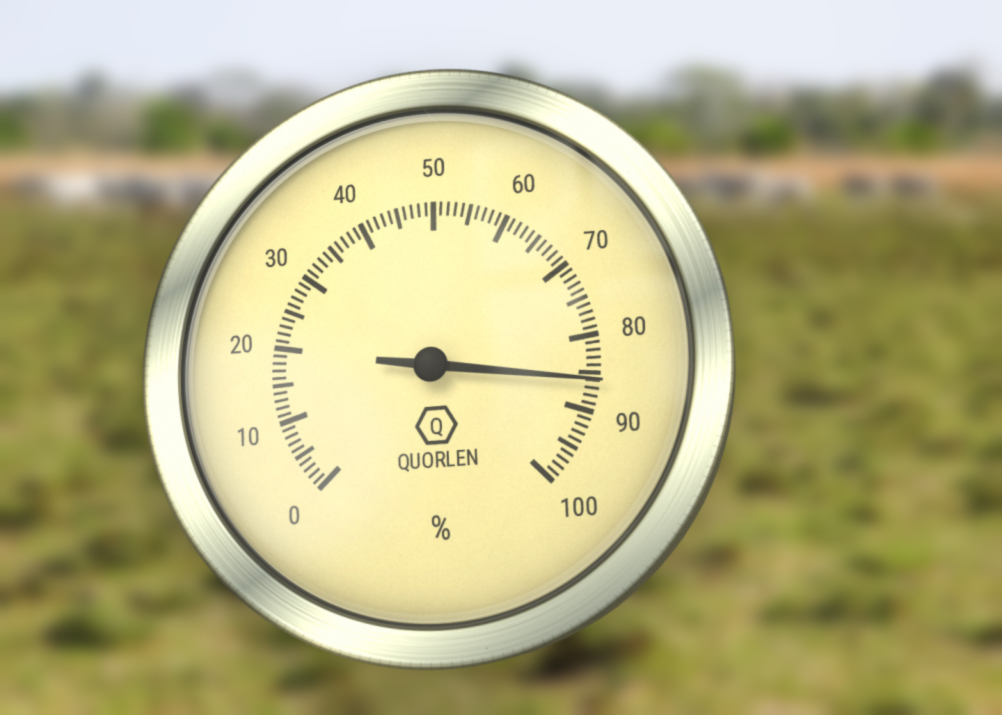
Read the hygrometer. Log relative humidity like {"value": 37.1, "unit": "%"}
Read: {"value": 86, "unit": "%"}
